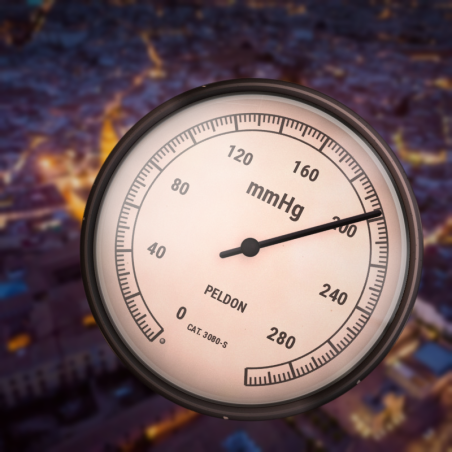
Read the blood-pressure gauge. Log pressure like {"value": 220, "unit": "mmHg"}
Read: {"value": 198, "unit": "mmHg"}
